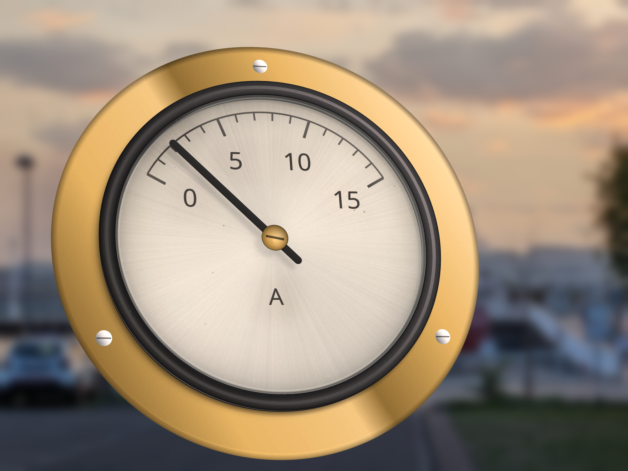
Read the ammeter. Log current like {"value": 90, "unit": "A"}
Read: {"value": 2, "unit": "A"}
